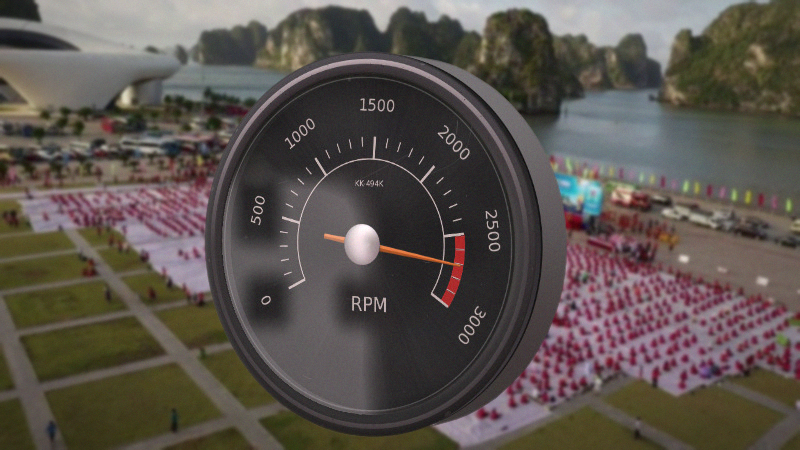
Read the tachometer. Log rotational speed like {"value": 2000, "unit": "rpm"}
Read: {"value": 2700, "unit": "rpm"}
